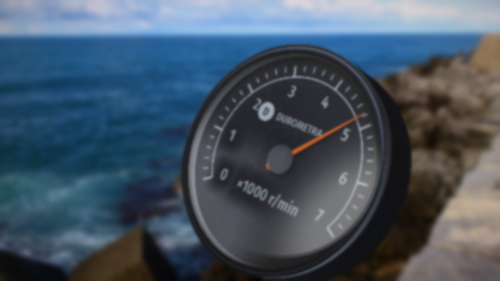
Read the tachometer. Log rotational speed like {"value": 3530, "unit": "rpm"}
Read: {"value": 4800, "unit": "rpm"}
